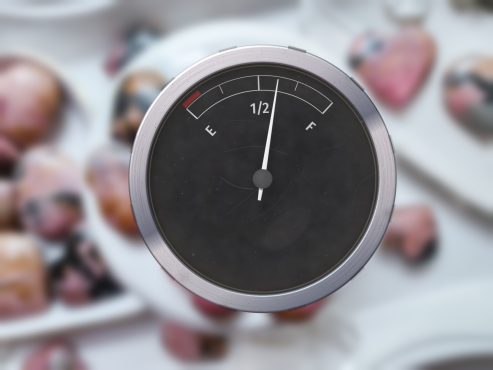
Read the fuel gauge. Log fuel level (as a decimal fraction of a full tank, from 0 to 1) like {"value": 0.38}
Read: {"value": 0.625}
